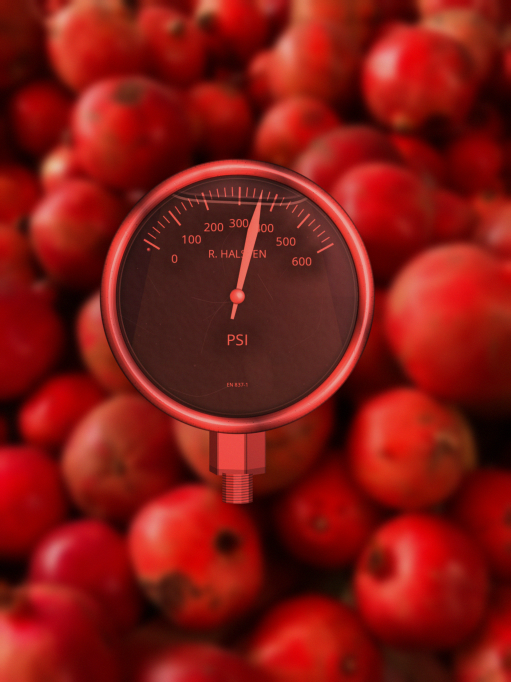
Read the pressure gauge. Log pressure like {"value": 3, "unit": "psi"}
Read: {"value": 360, "unit": "psi"}
